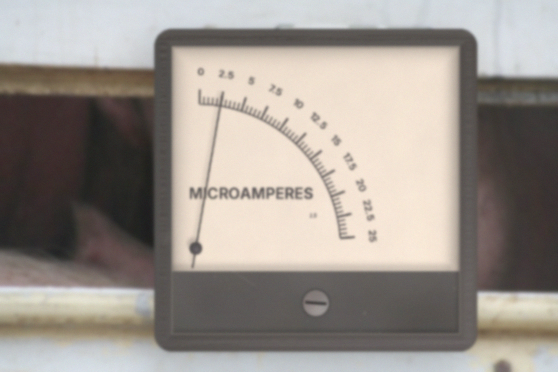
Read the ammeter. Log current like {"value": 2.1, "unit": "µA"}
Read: {"value": 2.5, "unit": "µA"}
